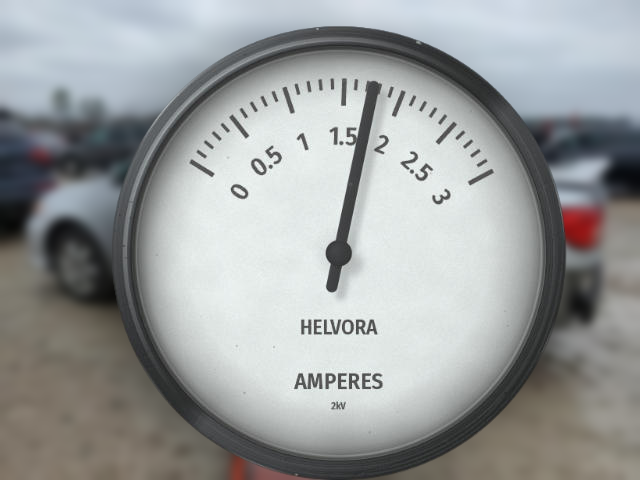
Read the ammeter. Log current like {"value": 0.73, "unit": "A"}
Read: {"value": 1.75, "unit": "A"}
